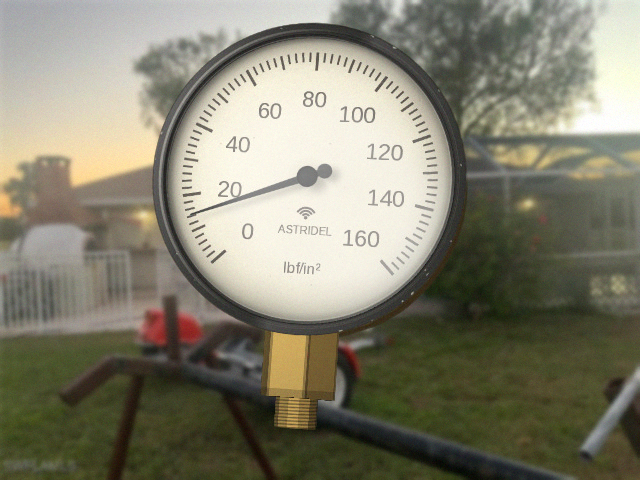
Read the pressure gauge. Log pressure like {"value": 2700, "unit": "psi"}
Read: {"value": 14, "unit": "psi"}
